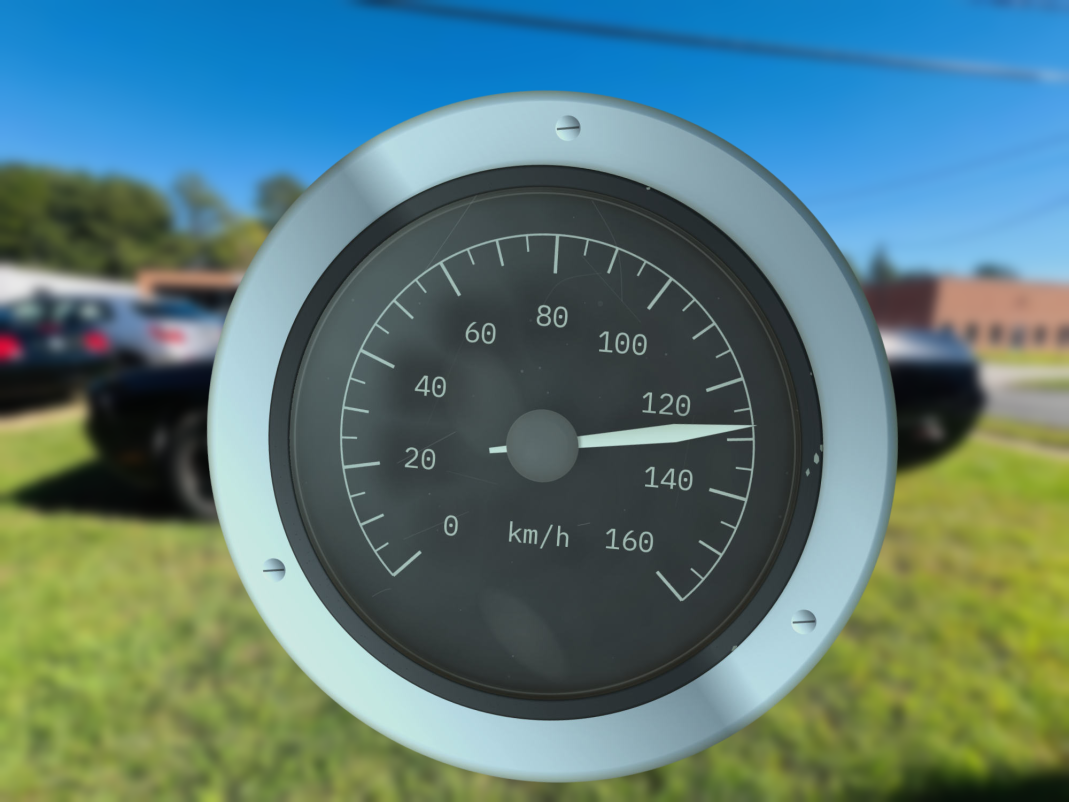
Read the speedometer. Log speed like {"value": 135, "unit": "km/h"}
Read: {"value": 127.5, "unit": "km/h"}
